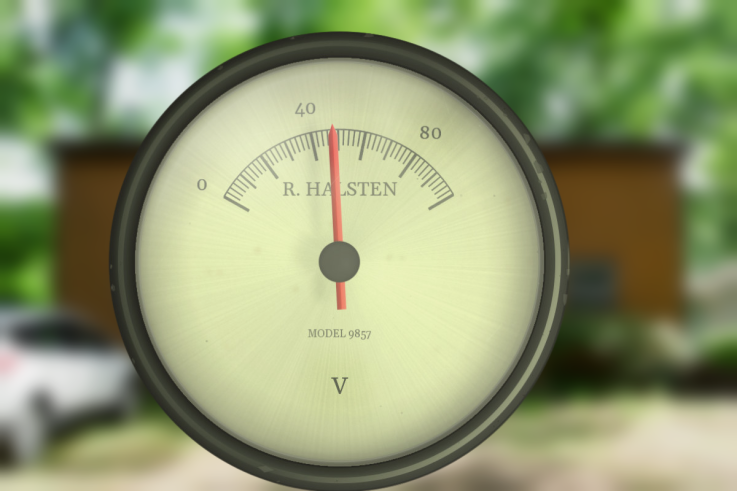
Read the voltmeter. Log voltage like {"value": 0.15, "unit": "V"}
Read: {"value": 48, "unit": "V"}
